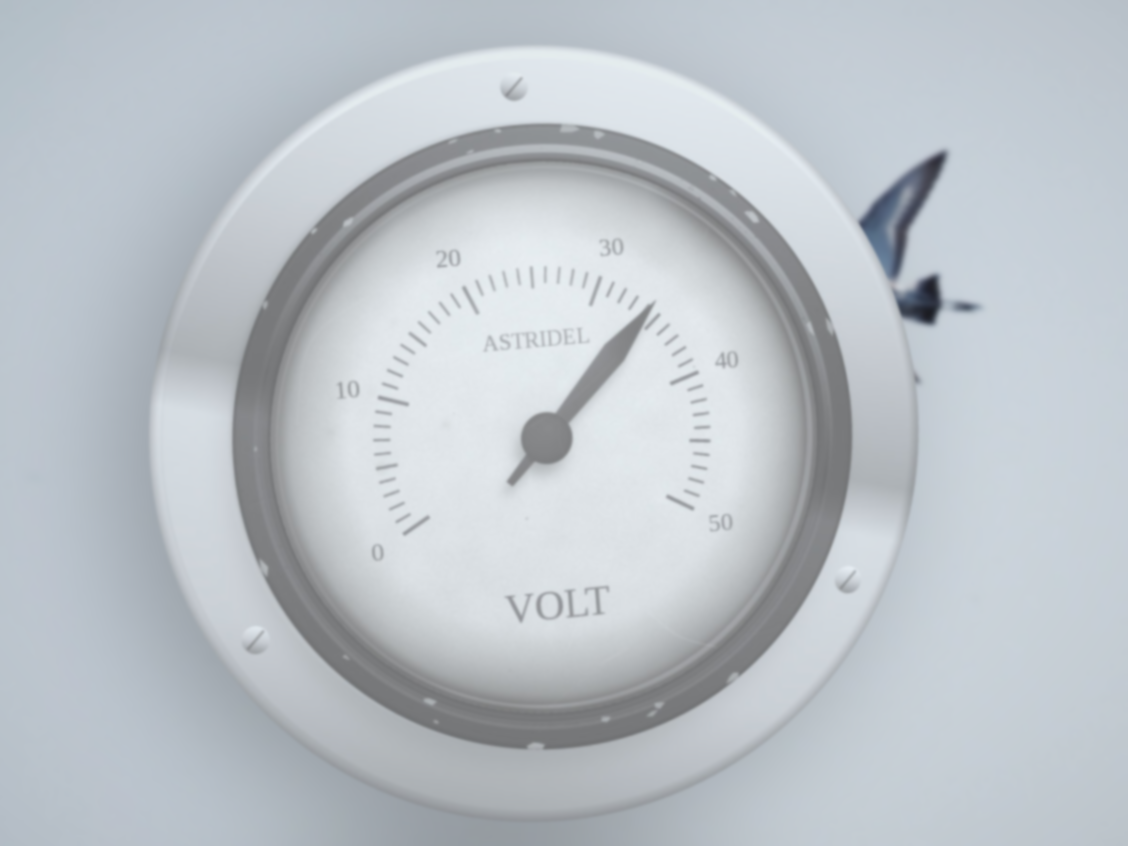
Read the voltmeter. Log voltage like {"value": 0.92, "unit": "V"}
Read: {"value": 34, "unit": "V"}
